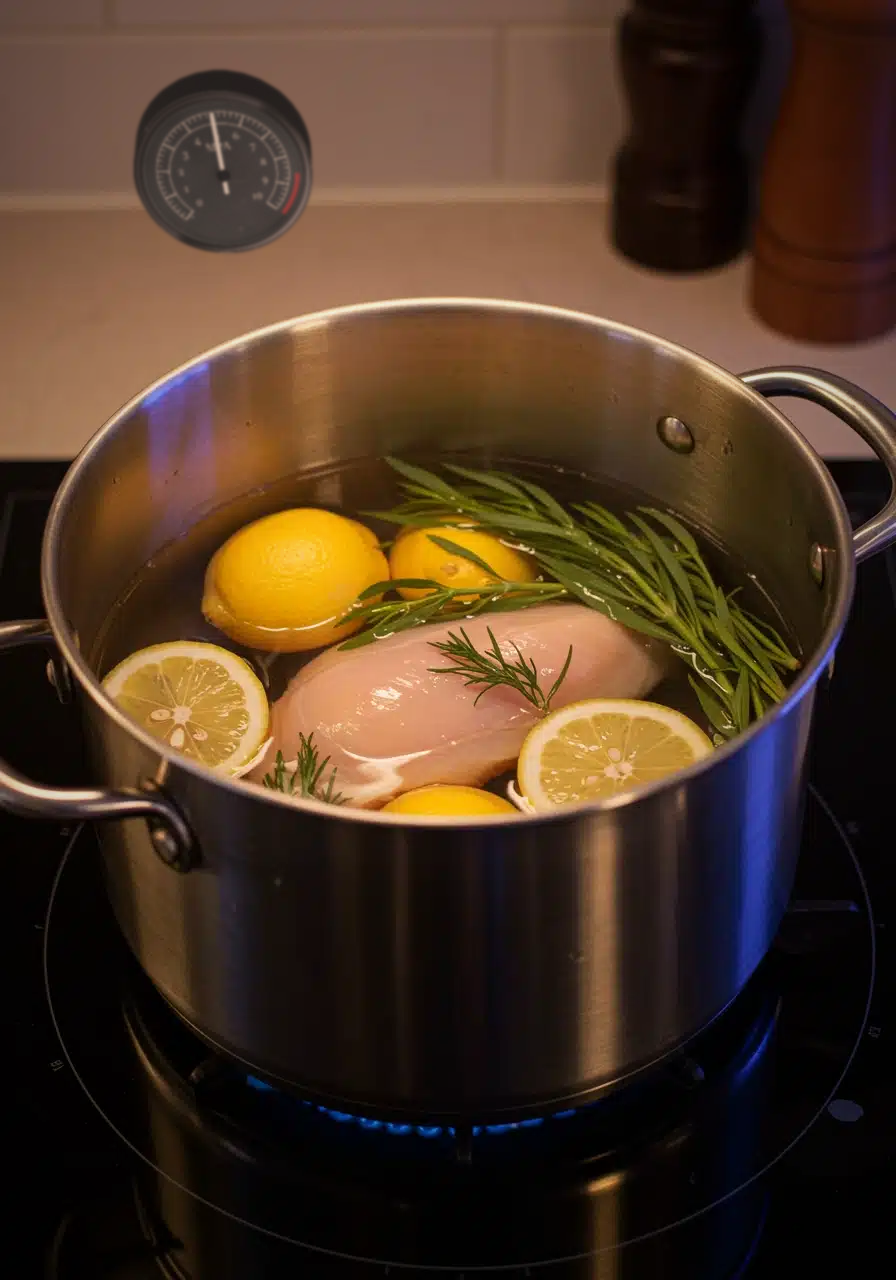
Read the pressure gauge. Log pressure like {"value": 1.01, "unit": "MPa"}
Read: {"value": 5, "unit": "MPa"}
